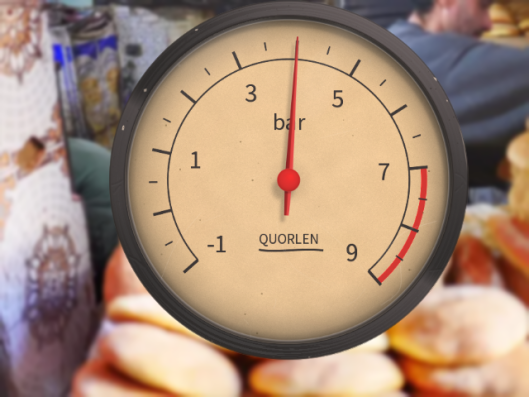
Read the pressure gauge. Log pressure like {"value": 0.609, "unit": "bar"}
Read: {"value": 4, "unit": "bar"}
